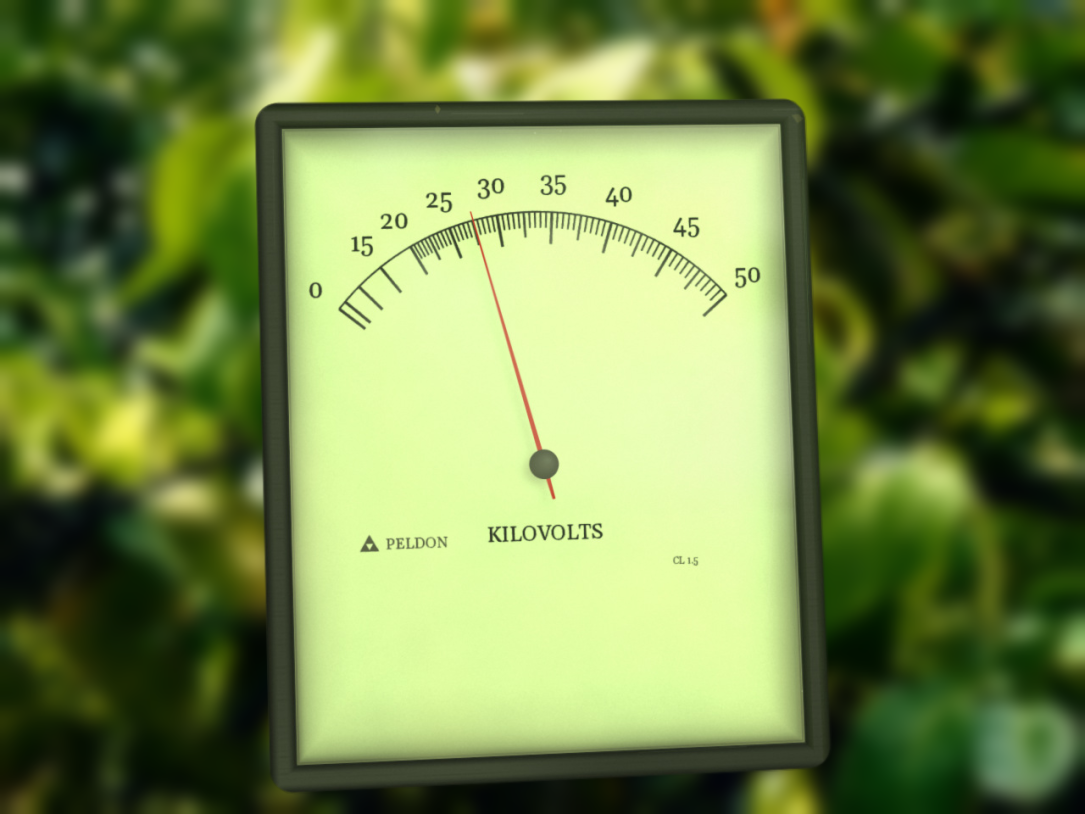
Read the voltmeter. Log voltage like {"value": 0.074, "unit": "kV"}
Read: {"value": 27.5, "unit": "kV"}
